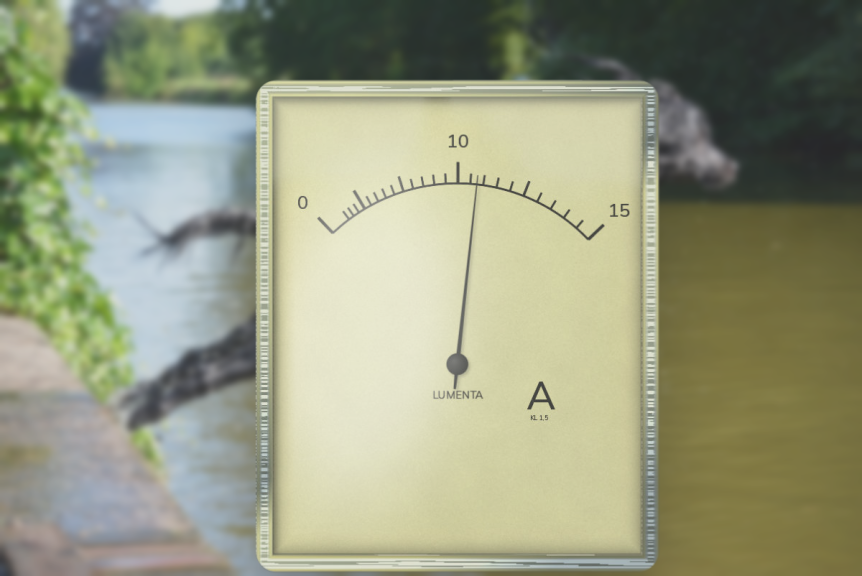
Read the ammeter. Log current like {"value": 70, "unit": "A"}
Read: {"value": 10.75, "unit": "A"}
